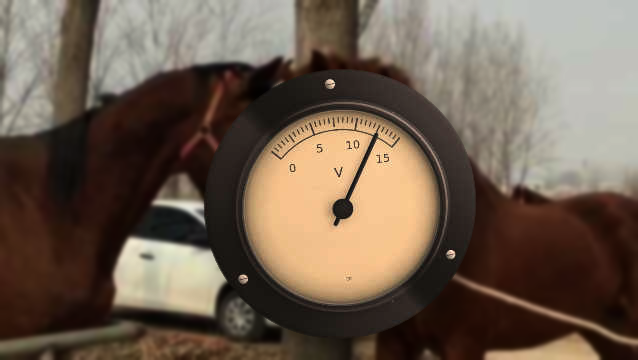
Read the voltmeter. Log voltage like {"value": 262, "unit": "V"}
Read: {"value": 12.5, "unit": "V"}
